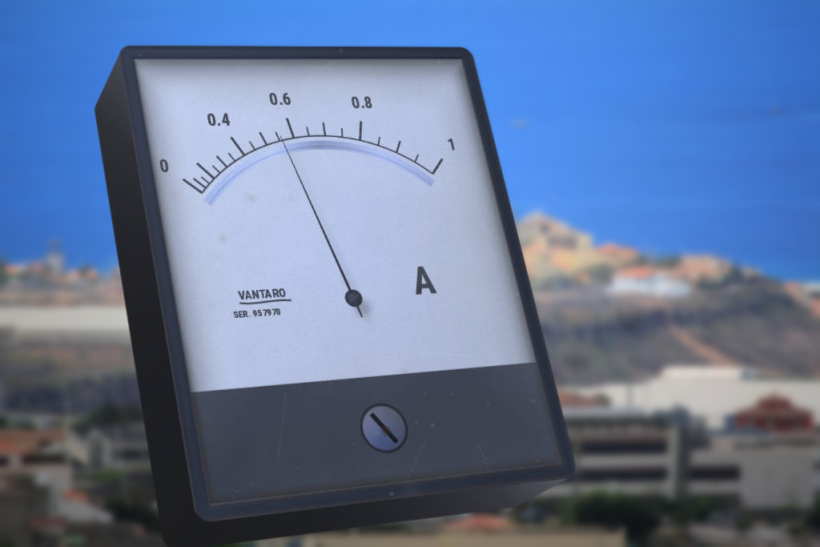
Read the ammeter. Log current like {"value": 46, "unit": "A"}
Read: {"value": 0.55, "unit": "A"}
